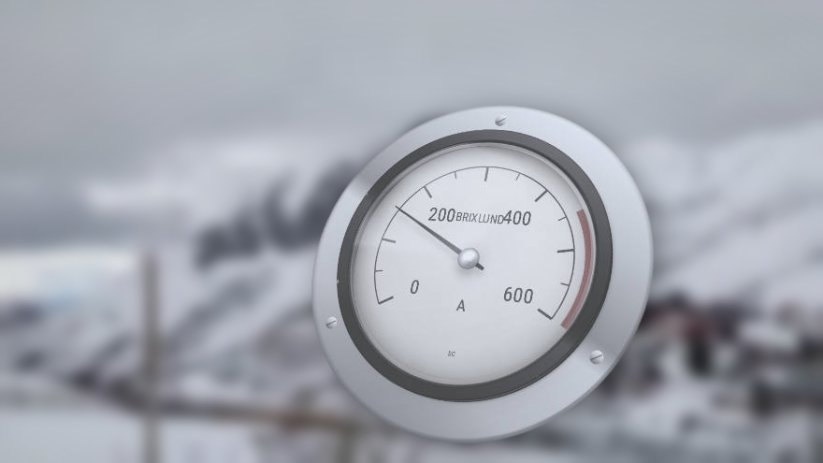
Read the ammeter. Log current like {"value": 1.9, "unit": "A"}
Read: {"value": 150, "unit": "A"}
